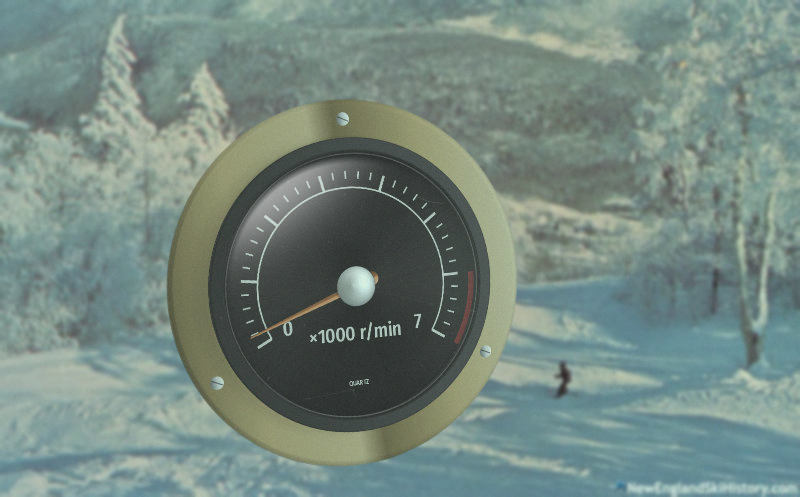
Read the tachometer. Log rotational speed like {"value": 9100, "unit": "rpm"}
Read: {"value": 200, "unit": "rpm"}
